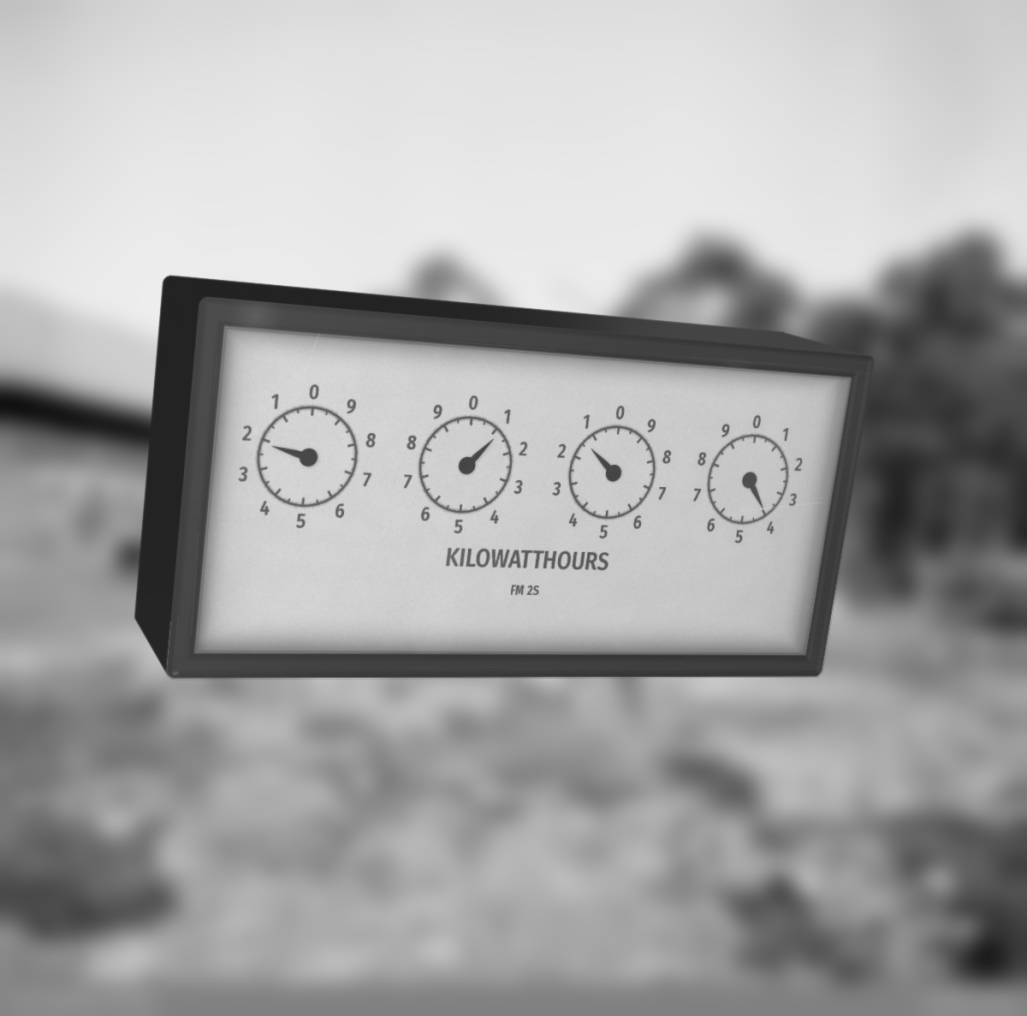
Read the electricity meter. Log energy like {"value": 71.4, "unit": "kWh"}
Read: {"value": 2114, "unit": "kWh"}
